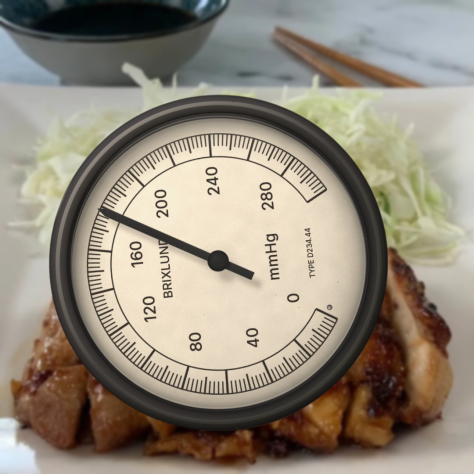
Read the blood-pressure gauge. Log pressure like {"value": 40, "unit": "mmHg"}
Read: {"value": 178, "unit": "mmHg"}
